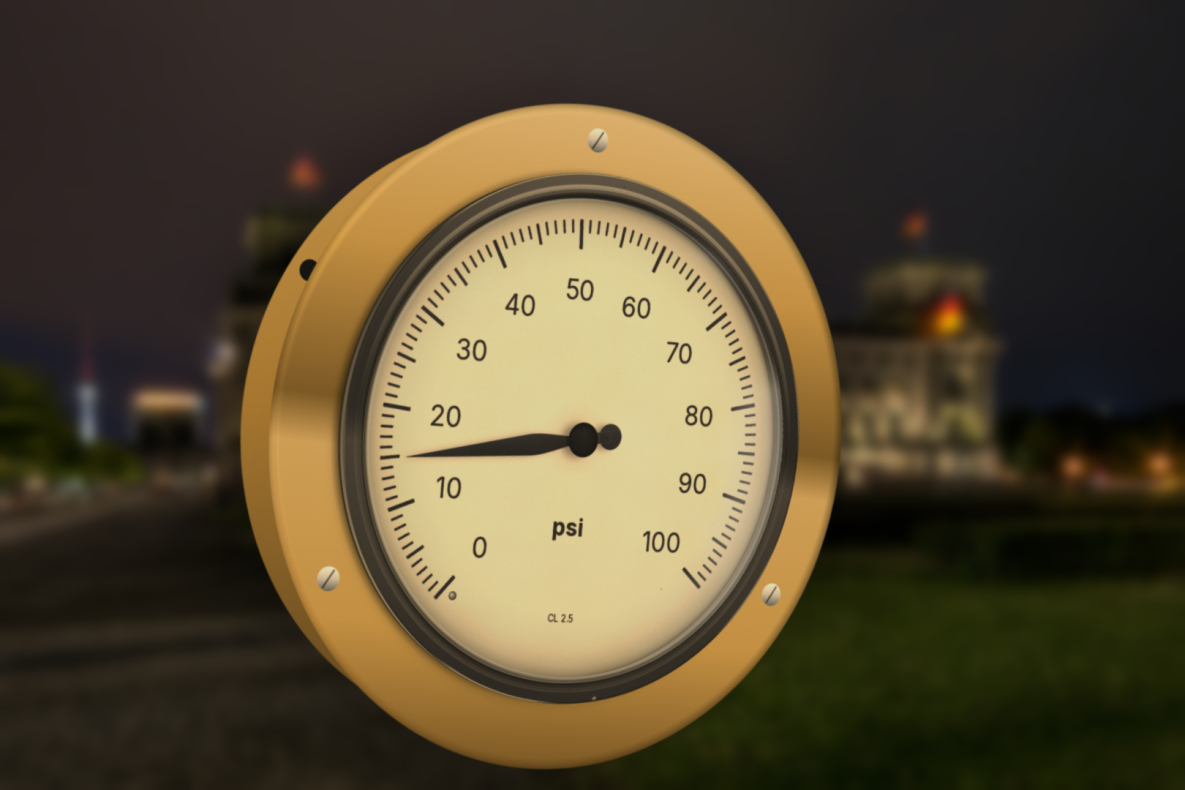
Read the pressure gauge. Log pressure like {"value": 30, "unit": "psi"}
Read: {"value": 15, "unit": "psi"}
